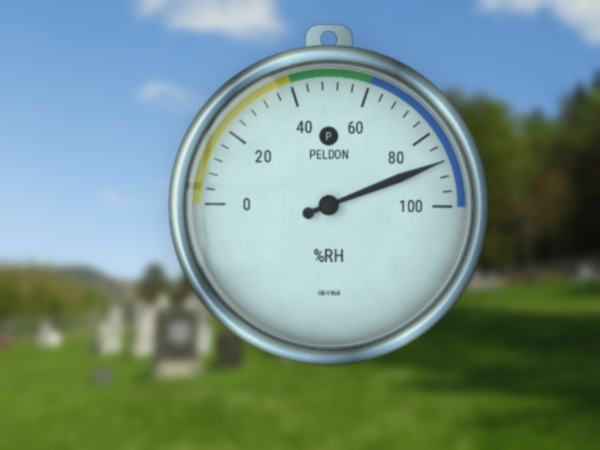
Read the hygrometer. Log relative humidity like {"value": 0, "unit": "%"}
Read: {"value": 88, "unit": "%"}
